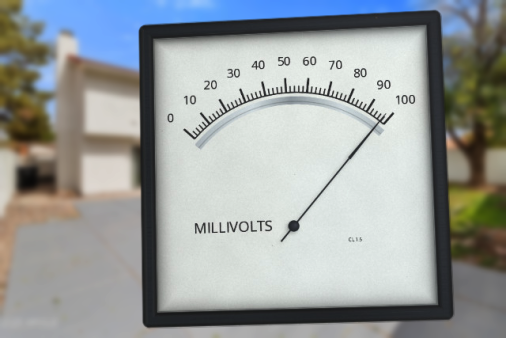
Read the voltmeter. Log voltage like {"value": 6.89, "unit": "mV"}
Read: {"value": 98, "unit": "mV"}
